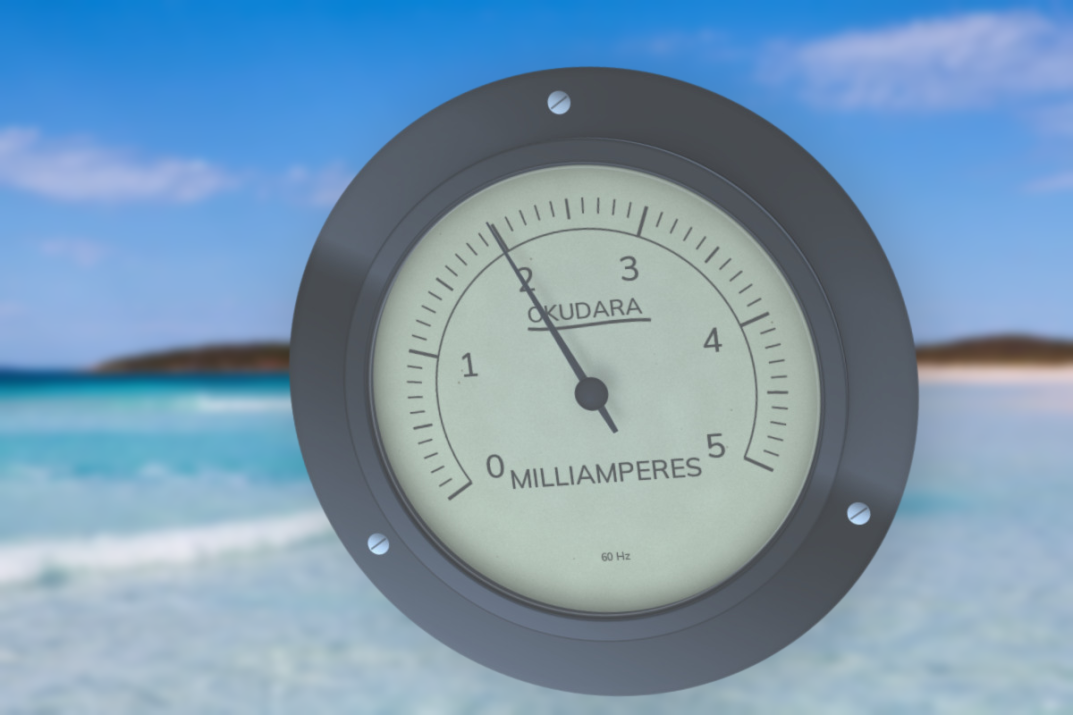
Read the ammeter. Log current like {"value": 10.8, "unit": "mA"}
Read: {"value": 2, "unit": "mA"}
